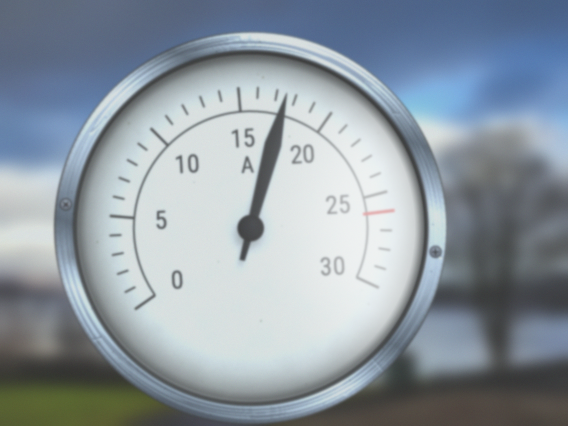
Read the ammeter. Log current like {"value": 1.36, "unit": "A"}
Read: {"value": 17.5, "unit": "A"}
